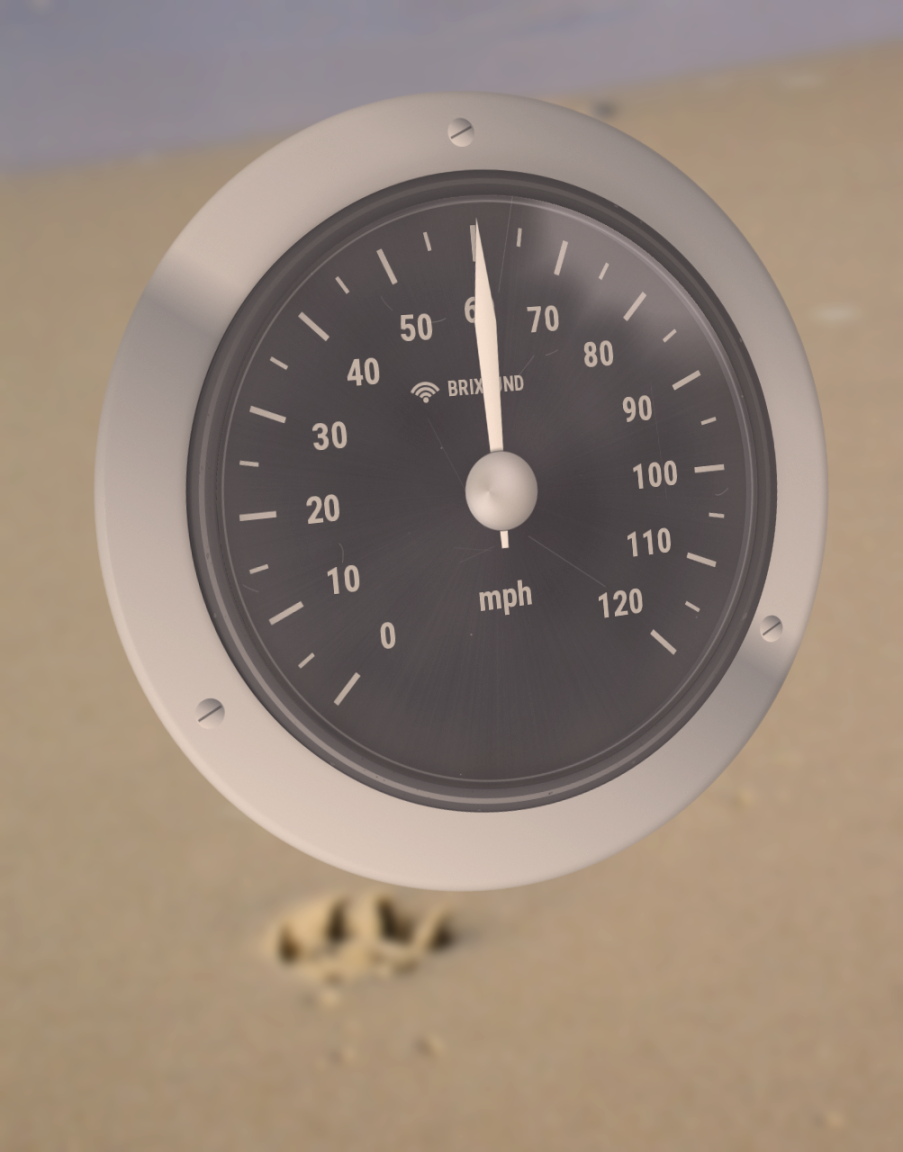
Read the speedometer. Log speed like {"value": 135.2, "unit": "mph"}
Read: {"value": 60, "unit": "mph"}
